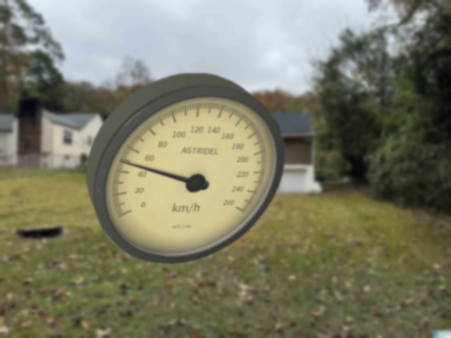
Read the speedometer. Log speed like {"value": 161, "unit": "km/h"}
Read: {"value": 50, "unit": "km/h"}
